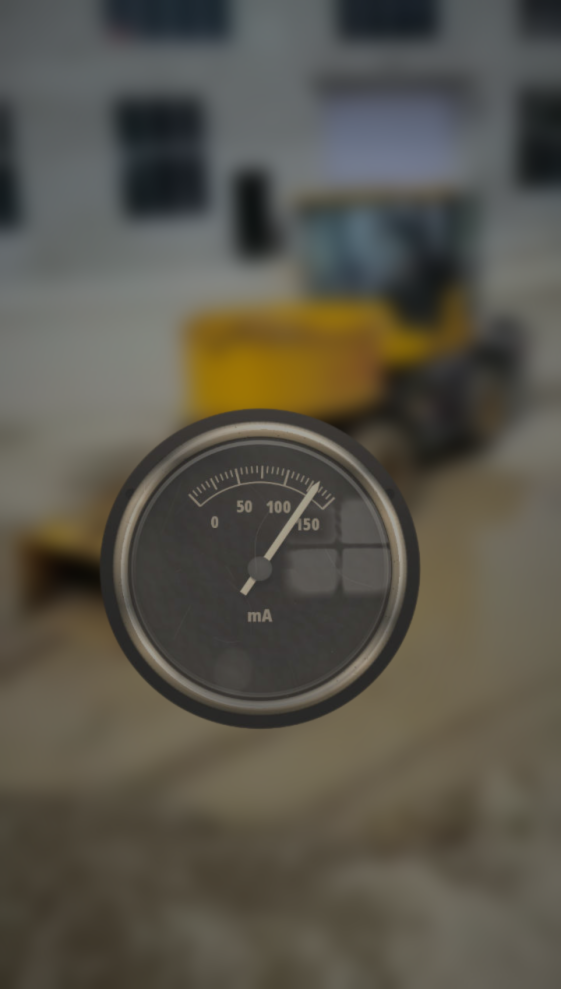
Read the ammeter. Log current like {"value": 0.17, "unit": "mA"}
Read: {"value": 130, "unit": "mA"}
